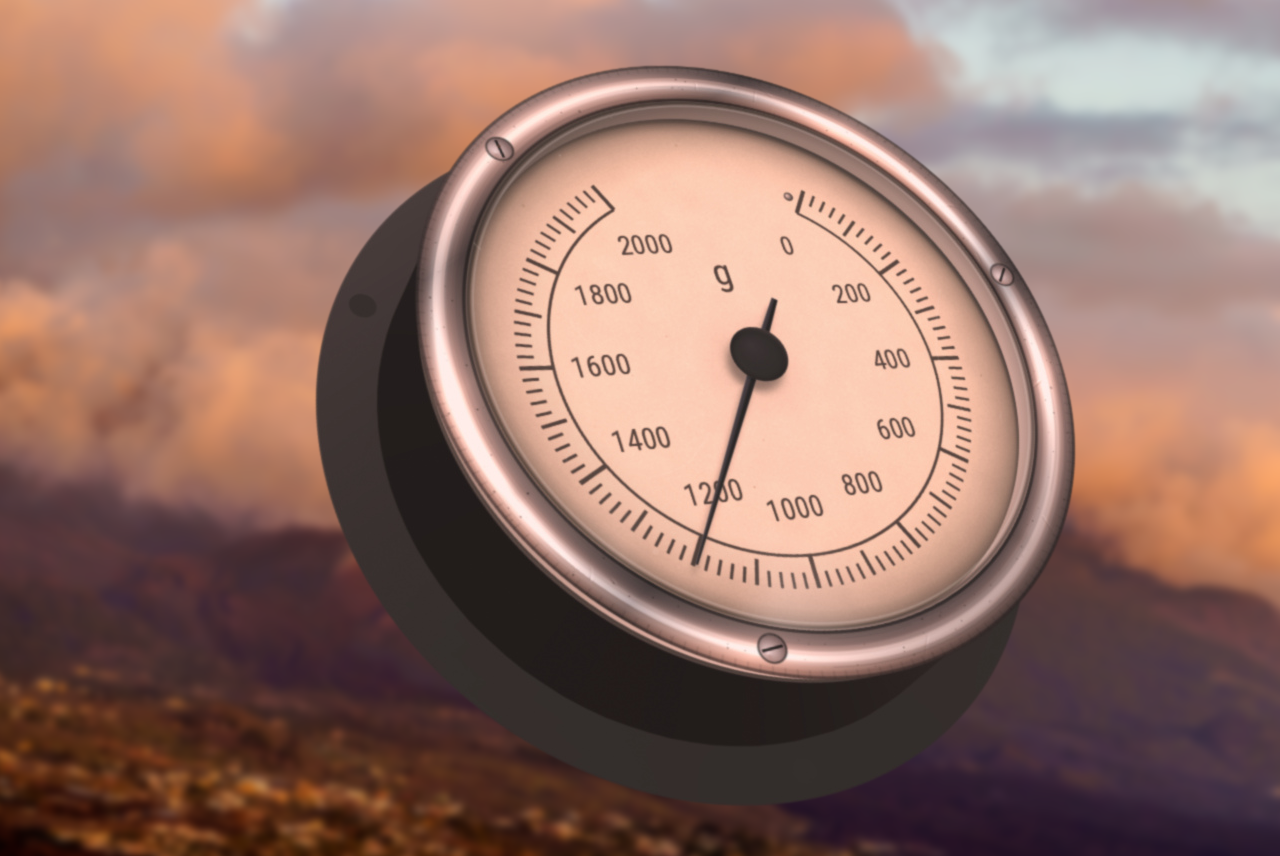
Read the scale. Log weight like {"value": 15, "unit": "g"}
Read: {"value": 1200, "unit": "g"}
